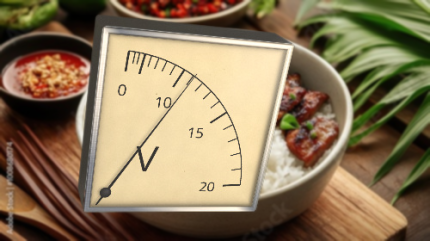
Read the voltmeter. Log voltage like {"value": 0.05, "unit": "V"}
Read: {"value": 11, "unit": "V"}
